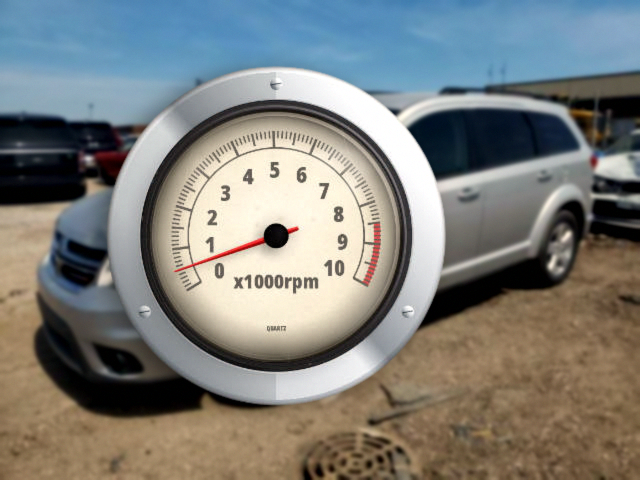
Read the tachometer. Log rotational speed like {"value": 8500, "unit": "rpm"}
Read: {"value": 500, "unit": "rpm"}
